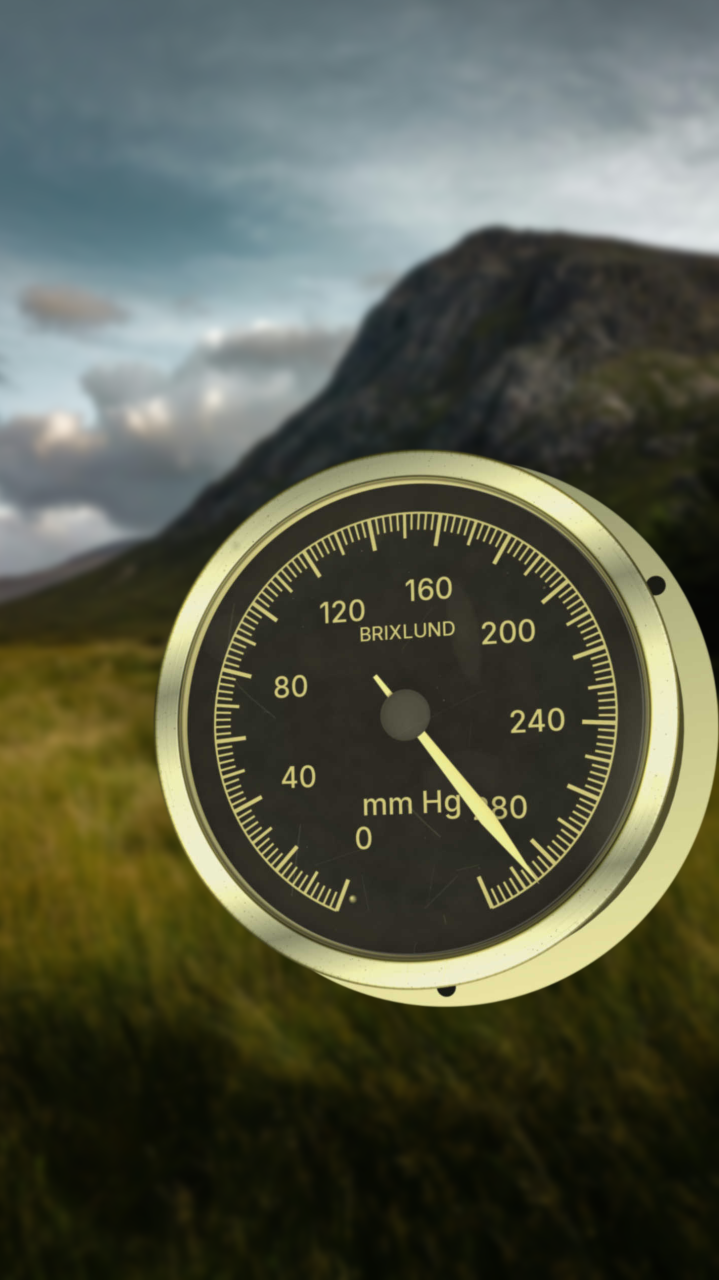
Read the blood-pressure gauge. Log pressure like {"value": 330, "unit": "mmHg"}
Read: {"value": 286, "unit": "mmHg"}
